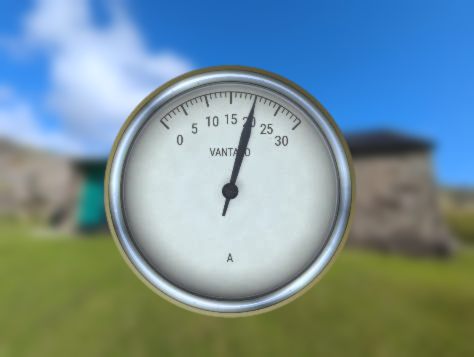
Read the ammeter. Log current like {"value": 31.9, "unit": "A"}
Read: {"value": 20, "unit": "A"}
